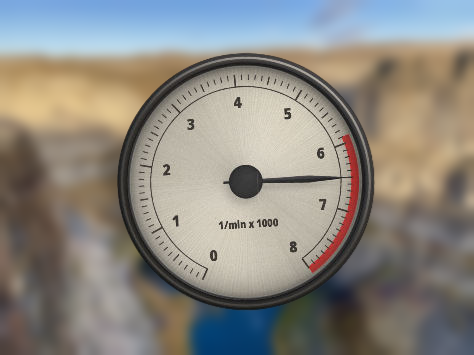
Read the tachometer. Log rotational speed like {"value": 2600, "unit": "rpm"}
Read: {"value": 6500, "unit": "rpm"}
